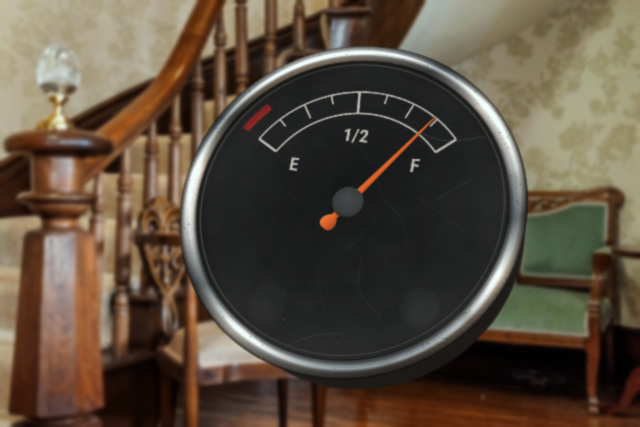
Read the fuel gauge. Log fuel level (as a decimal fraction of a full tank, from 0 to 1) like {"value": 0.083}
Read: {"value": 0.875}
